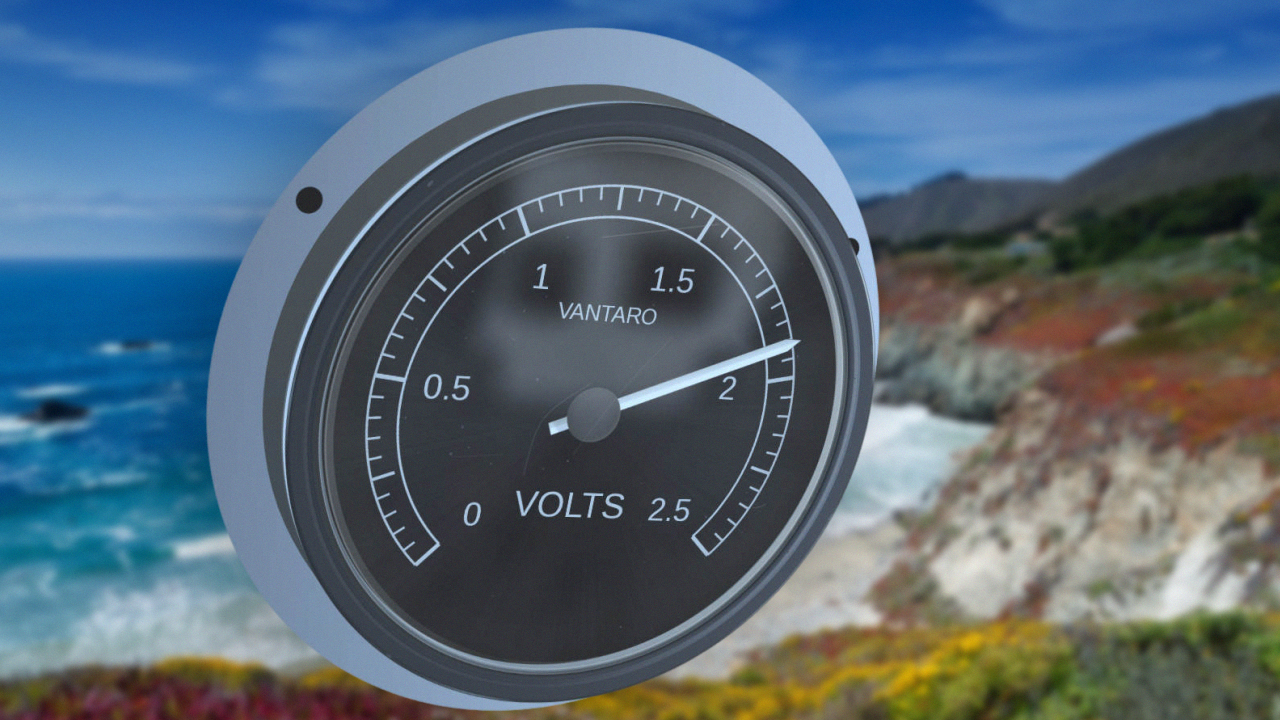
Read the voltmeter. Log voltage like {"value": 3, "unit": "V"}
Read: {"value": 1.9, "unit": "V"}
